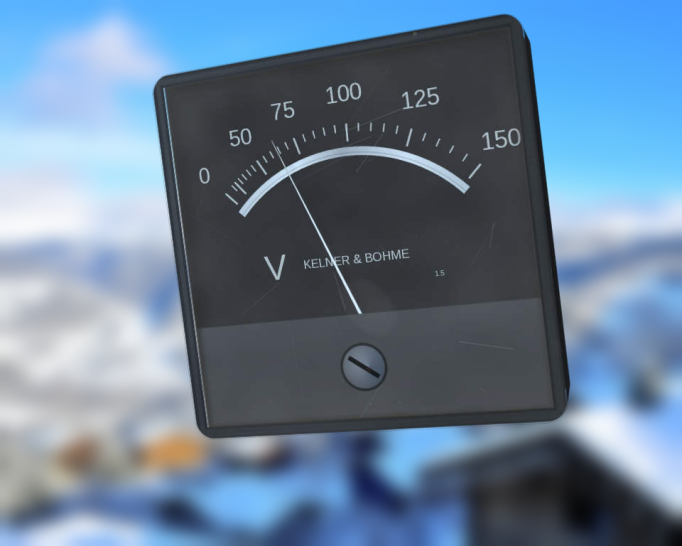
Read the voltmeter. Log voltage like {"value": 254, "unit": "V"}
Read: {"value": 65, "unit": "V"}
